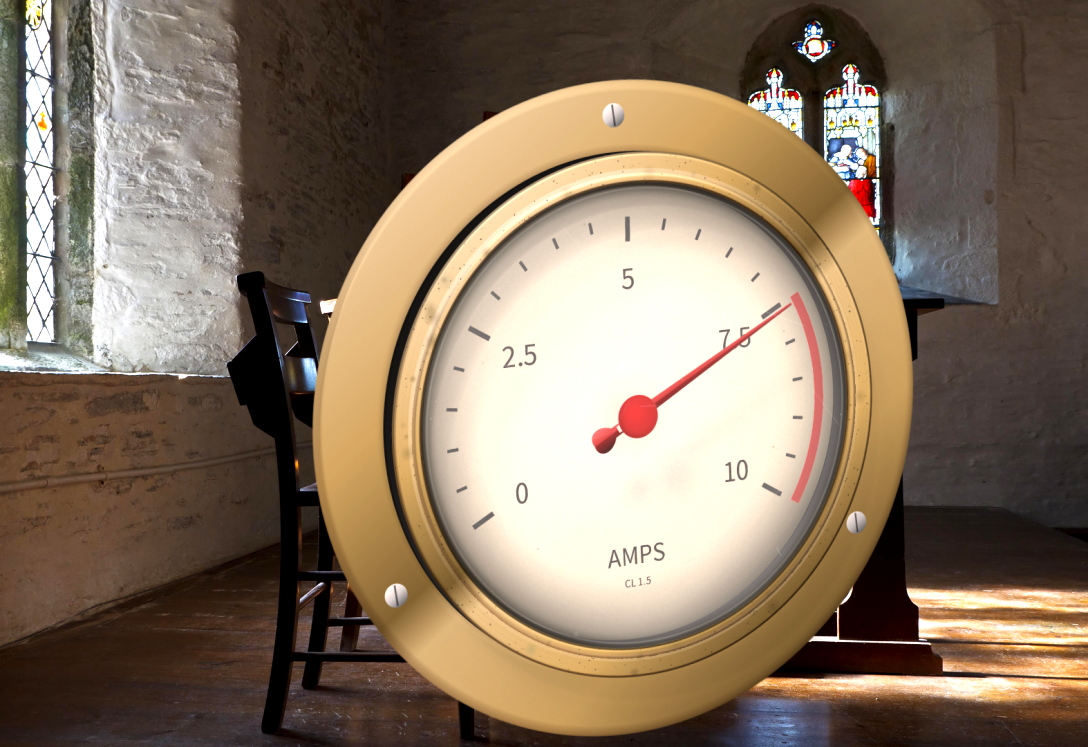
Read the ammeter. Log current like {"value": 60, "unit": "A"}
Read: {"value": 7.5, "unit": "A"}
